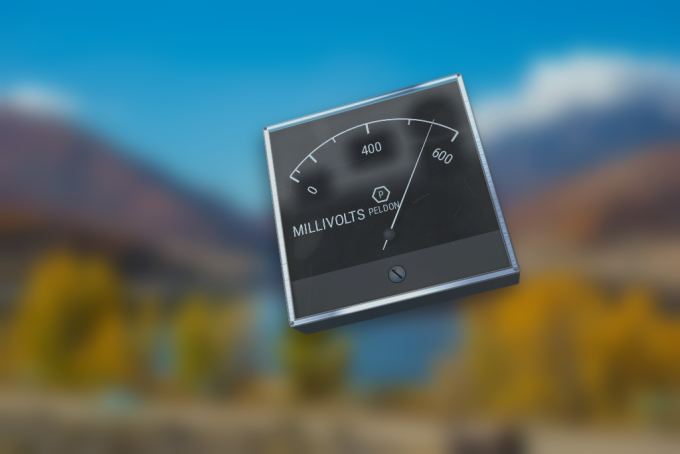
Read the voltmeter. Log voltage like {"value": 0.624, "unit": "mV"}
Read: {"value": 550, "unit": "mV"}
